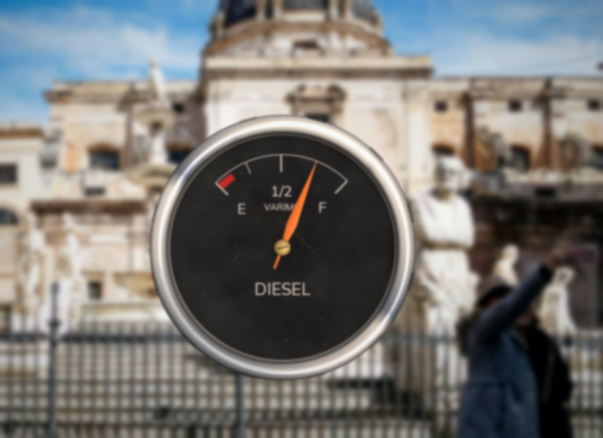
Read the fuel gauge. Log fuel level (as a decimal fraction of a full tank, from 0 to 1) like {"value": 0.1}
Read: {"value": 0.75}
